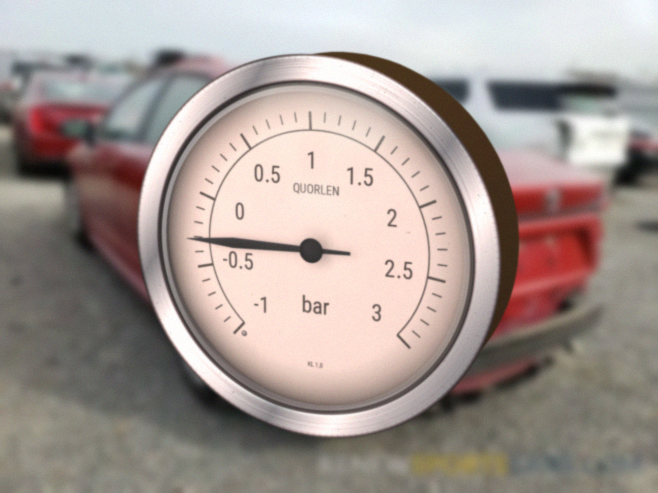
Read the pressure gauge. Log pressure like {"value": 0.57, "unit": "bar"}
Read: {"value": -0.3, "unit": "bar"}
